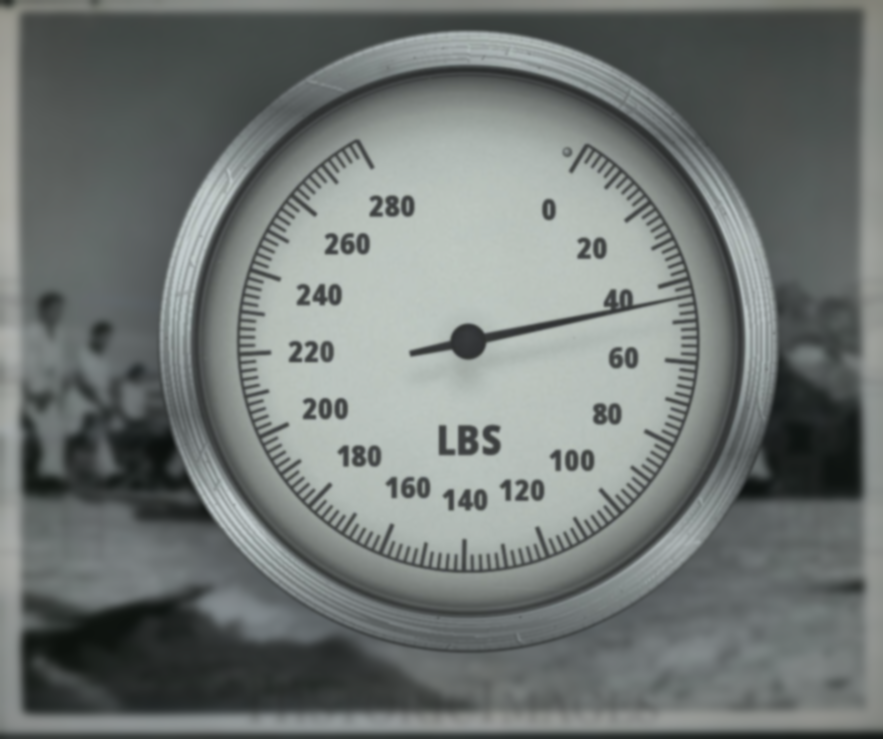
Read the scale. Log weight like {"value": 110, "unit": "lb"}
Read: {"value": 44, "unit": "lb"}
